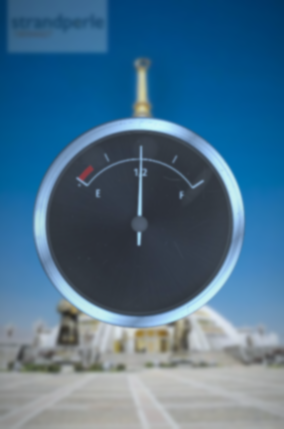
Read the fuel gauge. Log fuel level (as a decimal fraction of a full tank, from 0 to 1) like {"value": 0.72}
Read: {"value": 0.5}
